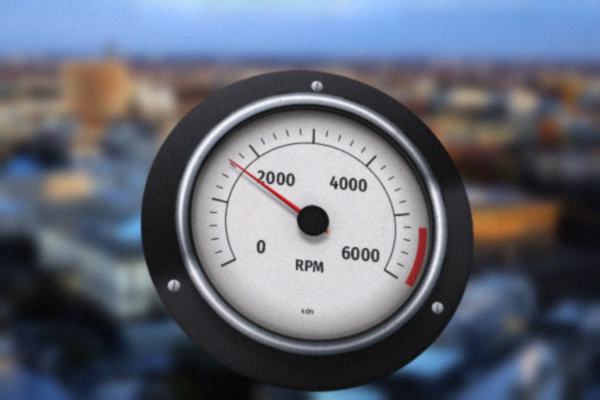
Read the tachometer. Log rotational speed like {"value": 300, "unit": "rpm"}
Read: {"value": 1600, "unit": "rpm"}
